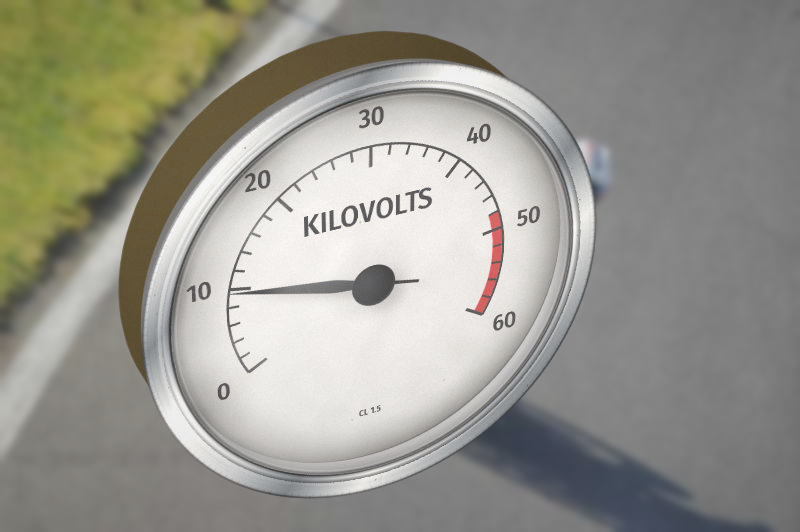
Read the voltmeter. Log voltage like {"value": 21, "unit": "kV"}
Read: {"value": 10, "unit": "kV"}
